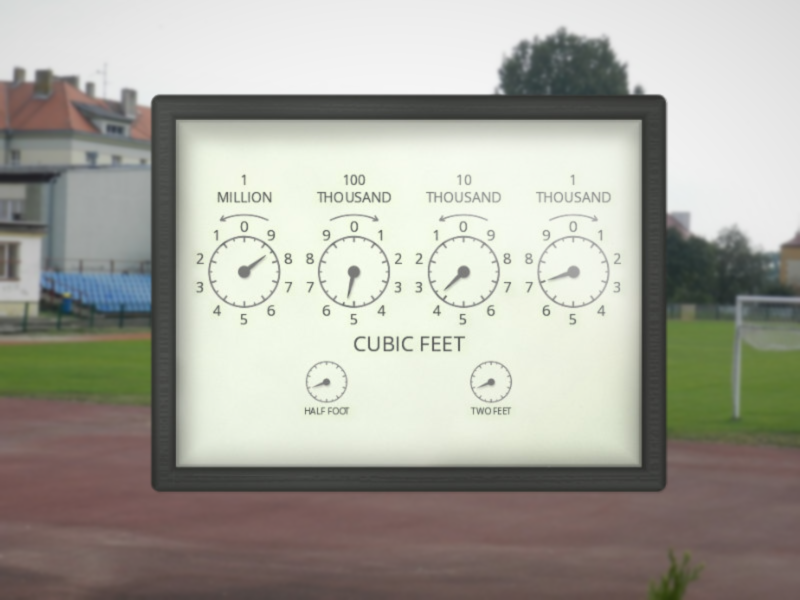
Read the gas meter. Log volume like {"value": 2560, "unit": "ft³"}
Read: {"value": 853700, "unit": "ft³"}
